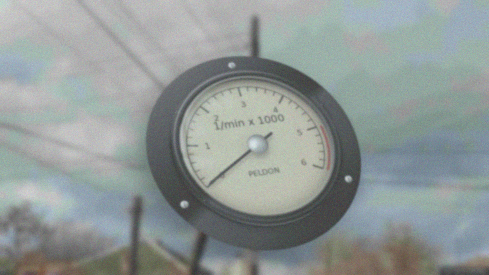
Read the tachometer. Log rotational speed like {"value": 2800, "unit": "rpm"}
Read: {"value": 0, "unit": "rpm"}
